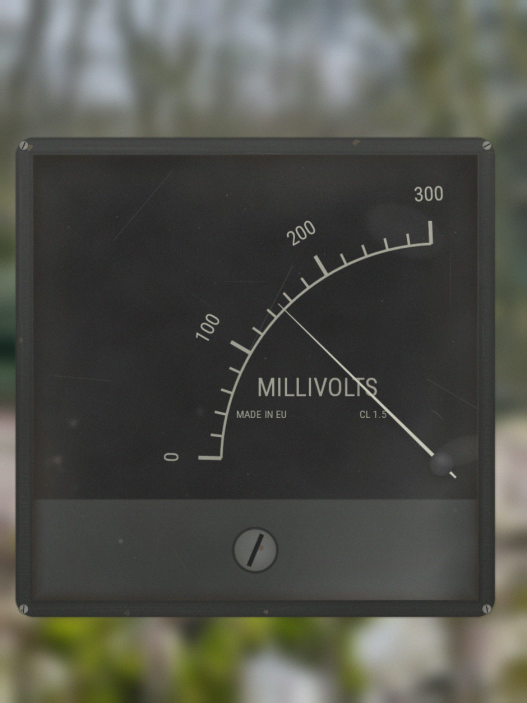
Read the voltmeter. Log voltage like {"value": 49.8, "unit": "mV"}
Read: {"value": 150, "unit": "mV"}
